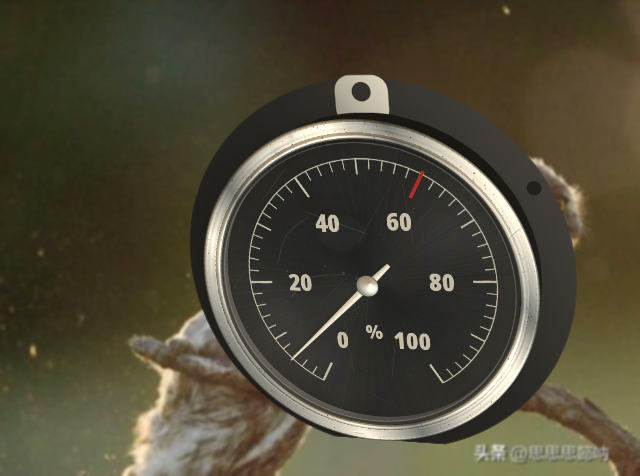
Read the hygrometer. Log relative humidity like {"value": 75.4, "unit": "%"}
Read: {"value": 6, "unit": "%"}
